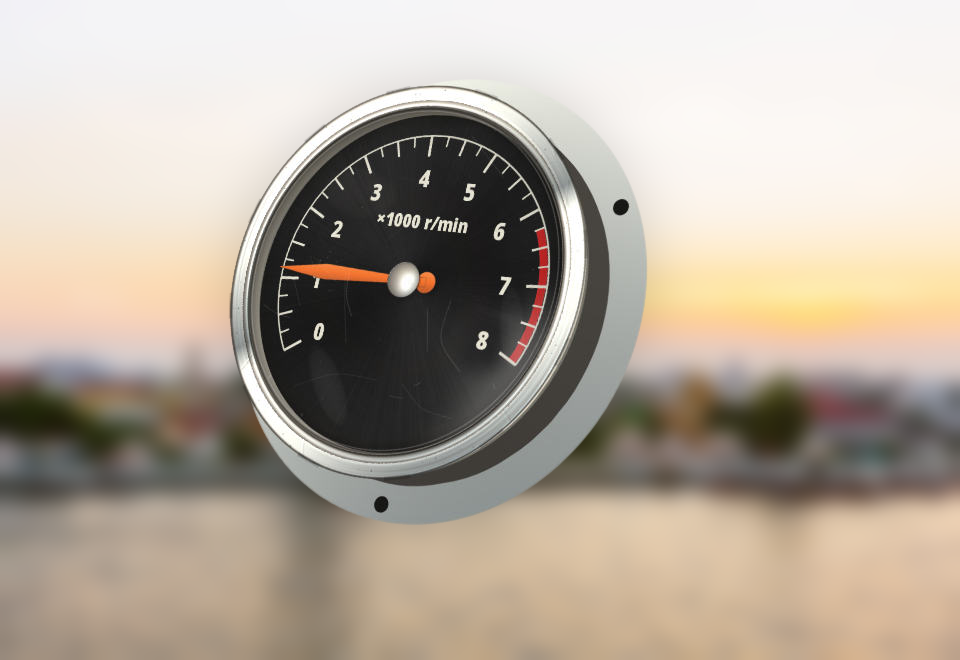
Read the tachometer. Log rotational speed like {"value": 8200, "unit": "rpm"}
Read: {"value": 1125, "unit": "rpm"}
